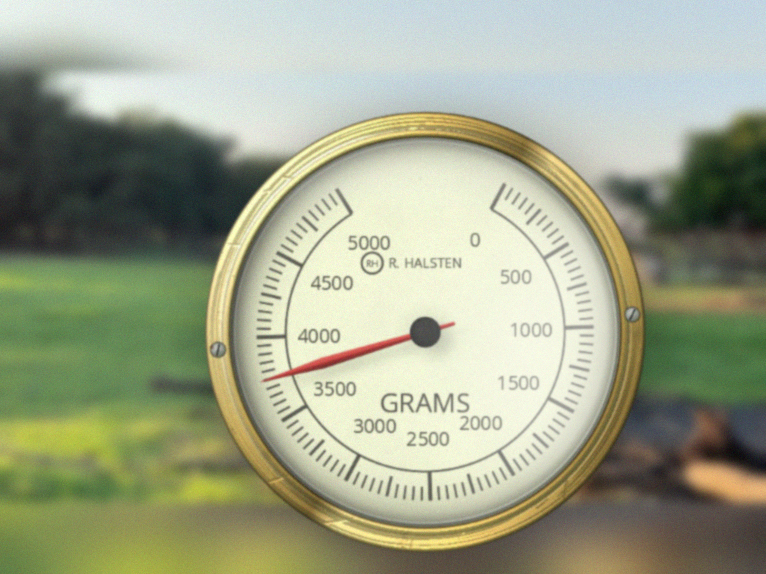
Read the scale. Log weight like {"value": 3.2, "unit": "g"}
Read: {"value": 3750, "unit": "g"}
